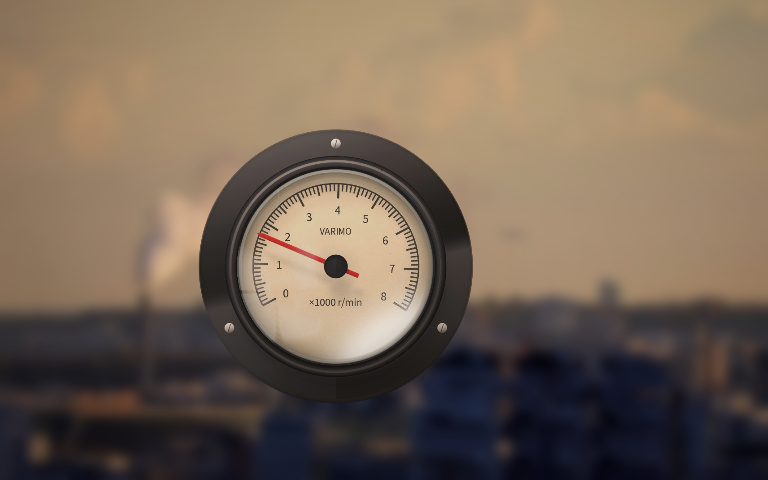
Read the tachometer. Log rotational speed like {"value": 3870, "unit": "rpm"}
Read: {"value": 1700, "unit": "rpm"}
